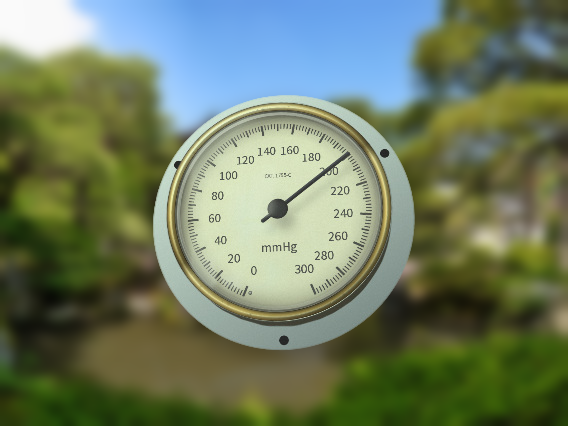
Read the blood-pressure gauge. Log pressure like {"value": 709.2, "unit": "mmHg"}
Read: {"value": 200, "unit": "mmHg"}
